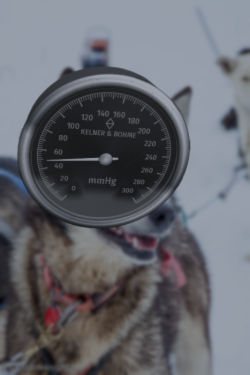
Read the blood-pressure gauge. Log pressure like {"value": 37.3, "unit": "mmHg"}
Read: {"value": 50, "unit": "mmHg"}
